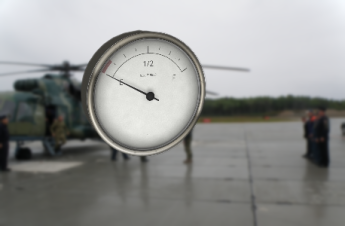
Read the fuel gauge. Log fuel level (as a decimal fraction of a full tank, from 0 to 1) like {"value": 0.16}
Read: {"value": 0}
